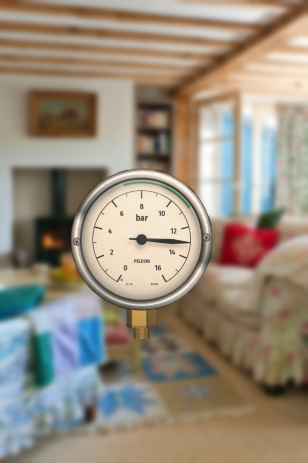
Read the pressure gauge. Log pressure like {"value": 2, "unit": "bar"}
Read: {"value": 13, "unit": "bar"}
